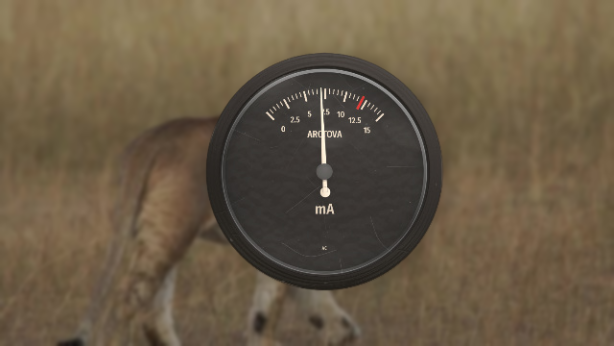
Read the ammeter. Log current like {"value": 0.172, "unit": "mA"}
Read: {"value": 7, "unit": "mA"}
